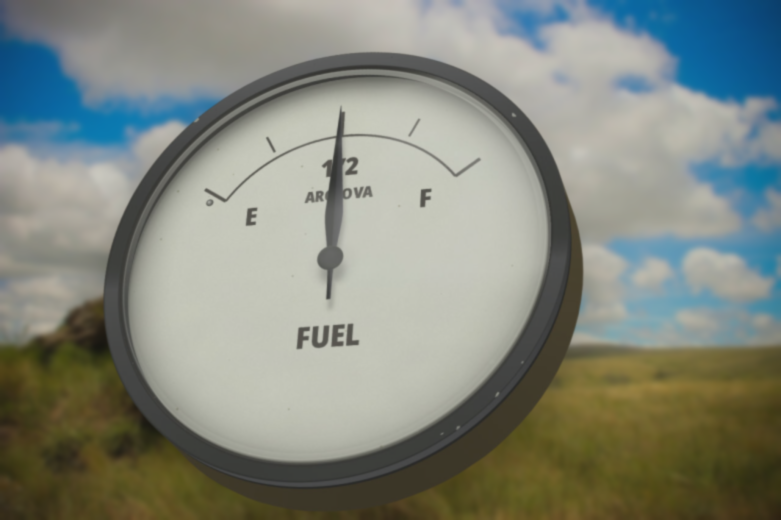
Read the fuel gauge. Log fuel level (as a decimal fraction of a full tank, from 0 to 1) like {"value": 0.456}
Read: {"value": 0.5}
